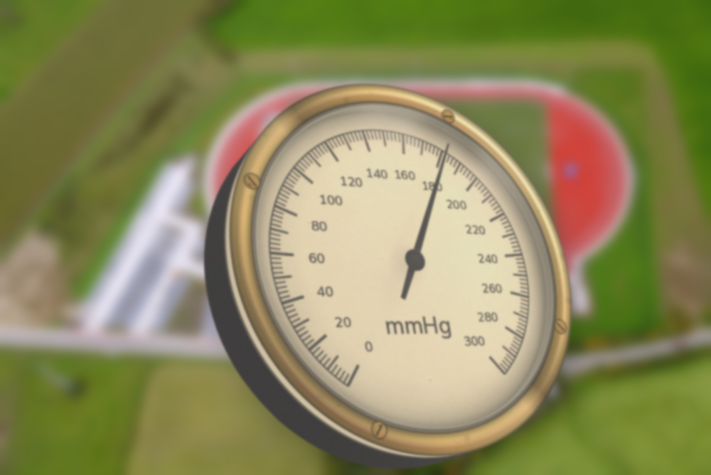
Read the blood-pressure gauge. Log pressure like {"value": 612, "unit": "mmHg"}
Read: {"value": 180, "unit": "mmHg"}
